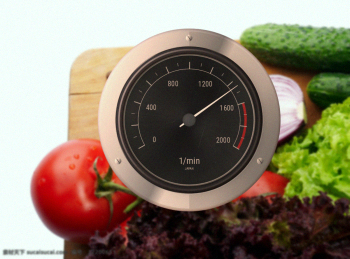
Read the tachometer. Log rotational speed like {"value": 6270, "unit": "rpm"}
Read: {"value": 1450, "unit": "rpm"}
